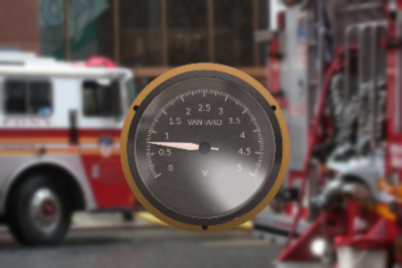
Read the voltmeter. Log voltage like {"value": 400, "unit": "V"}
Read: {"value": 0.75, "unit": "V"}
